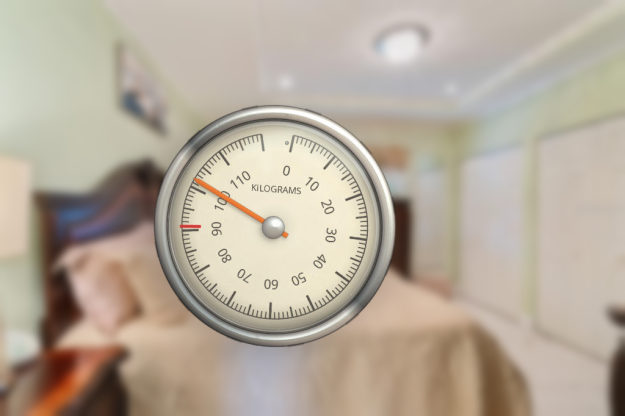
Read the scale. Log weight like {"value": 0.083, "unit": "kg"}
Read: {"value": 102, "unit": "kg"}
